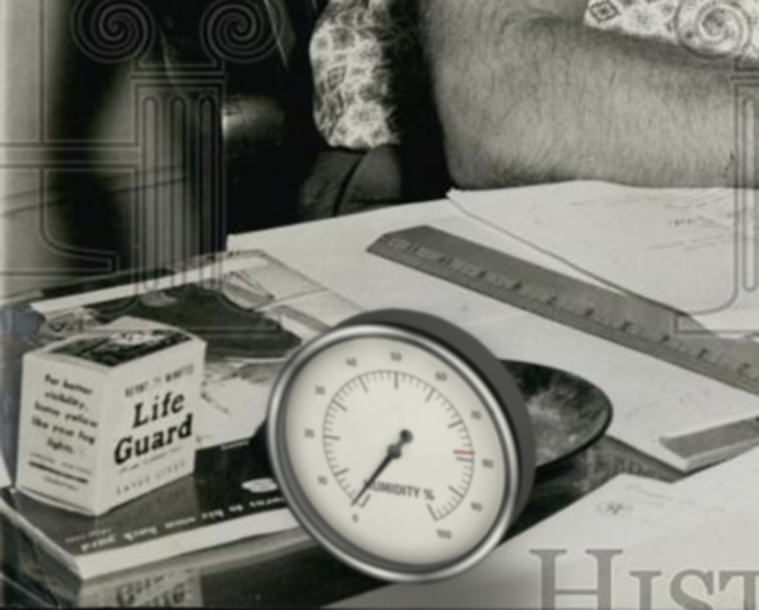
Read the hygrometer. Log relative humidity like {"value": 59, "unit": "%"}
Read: {"value": 2, "unit": "%"}
